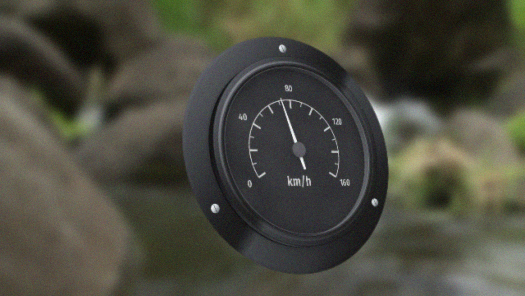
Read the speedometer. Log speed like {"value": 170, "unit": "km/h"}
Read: {"value": 70, "unit": "km/h"}
